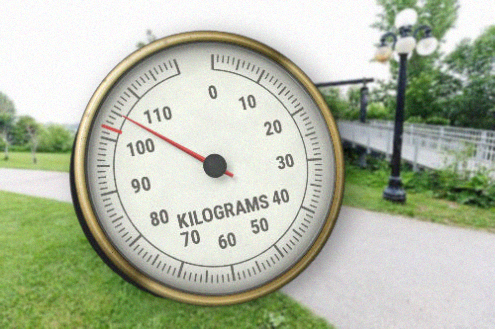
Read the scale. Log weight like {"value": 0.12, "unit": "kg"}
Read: {"value": 105, "unit": "kg"}
